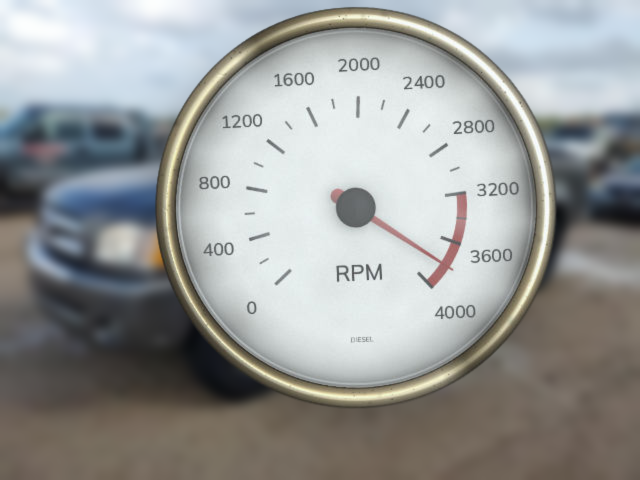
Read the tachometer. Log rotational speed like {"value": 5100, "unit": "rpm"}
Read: {"value": 3800, "unit": "rpm"}
